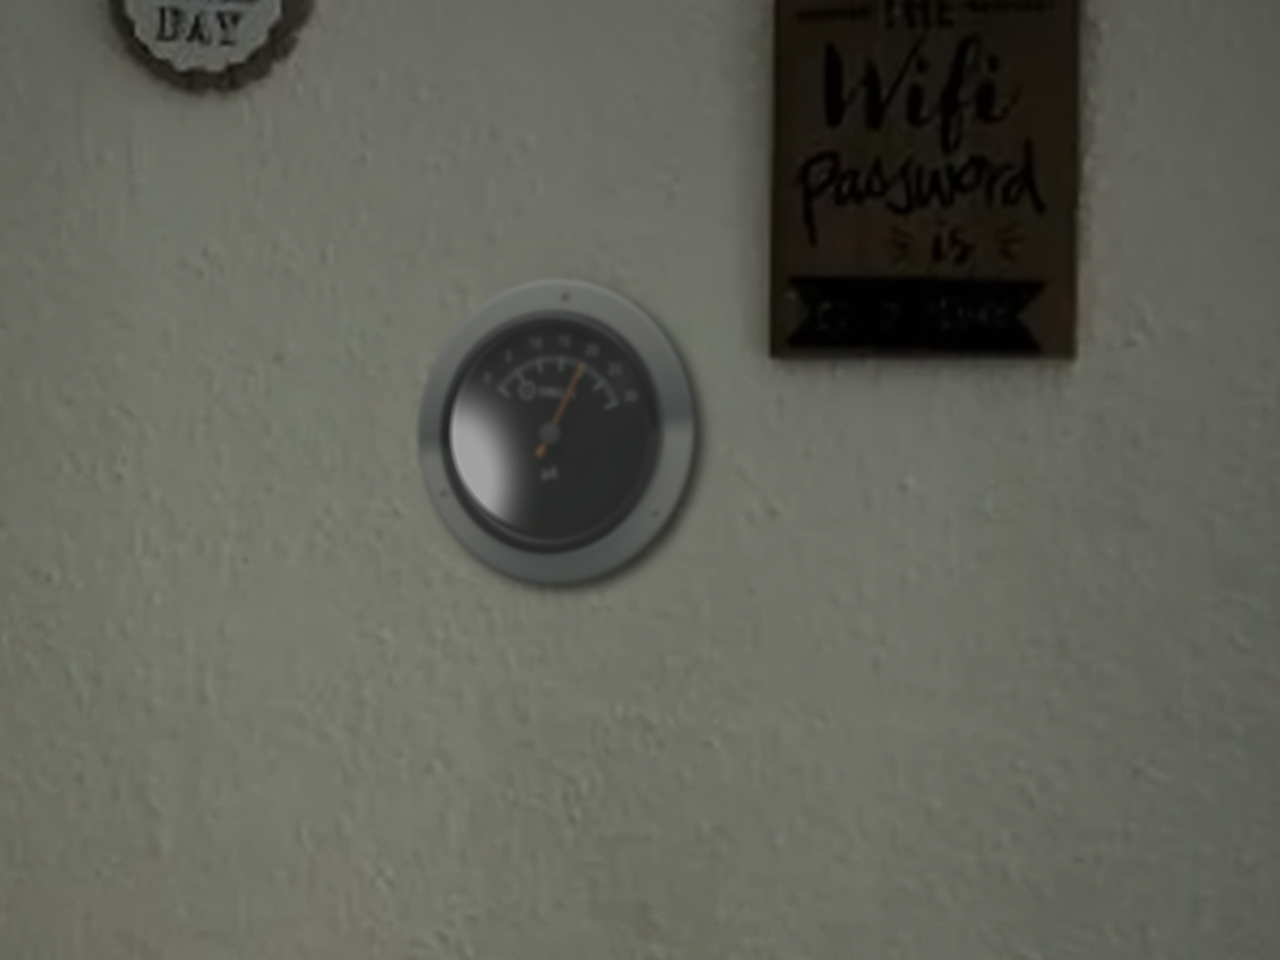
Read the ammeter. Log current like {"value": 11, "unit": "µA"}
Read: {"value": 20, "unit": "µA"}
